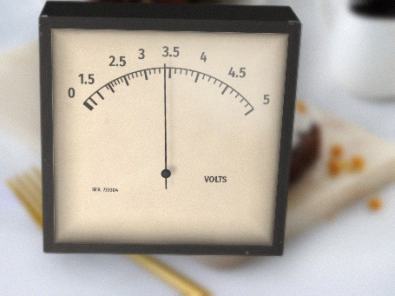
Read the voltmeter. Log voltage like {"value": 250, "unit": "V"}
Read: {"value": 3.4, "unit": "V"}
